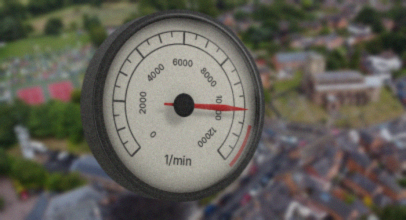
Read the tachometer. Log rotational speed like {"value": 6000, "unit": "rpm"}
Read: {"value": 10000, "unit": "rpm"}
